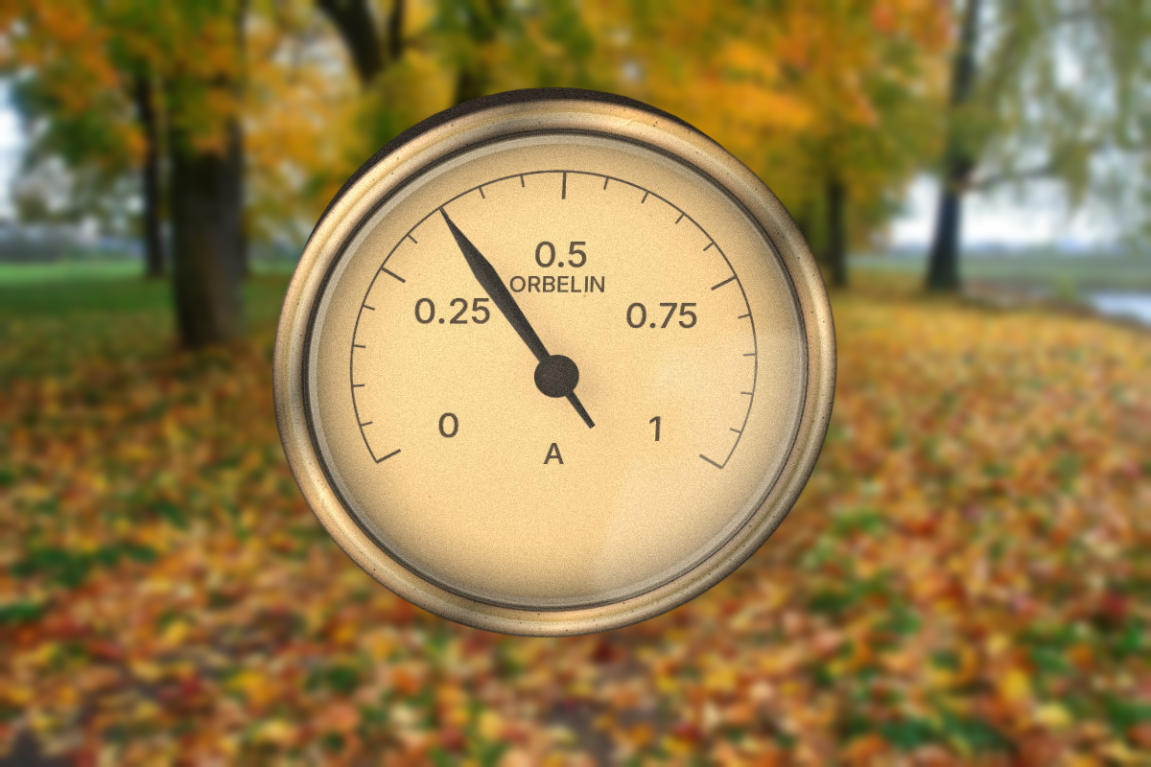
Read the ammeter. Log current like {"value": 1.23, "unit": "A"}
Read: {"value": 0.35, "unit": "A"}
